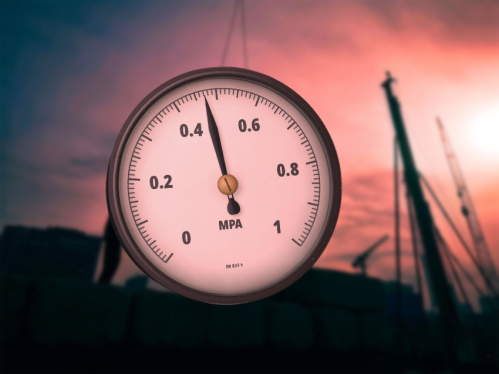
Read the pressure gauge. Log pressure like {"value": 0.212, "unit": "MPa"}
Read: {"value": 0.47, "unit": "MPa"}
